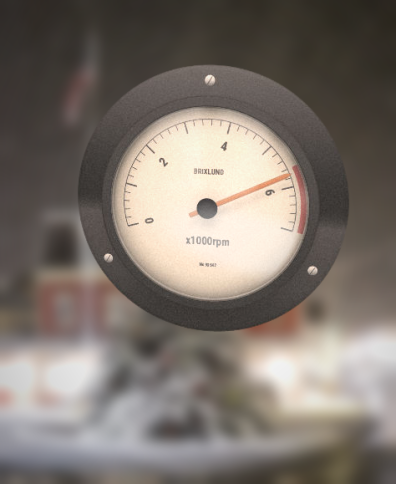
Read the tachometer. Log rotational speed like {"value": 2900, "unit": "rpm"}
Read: {"value": 5700, "unit": "rpm"}
